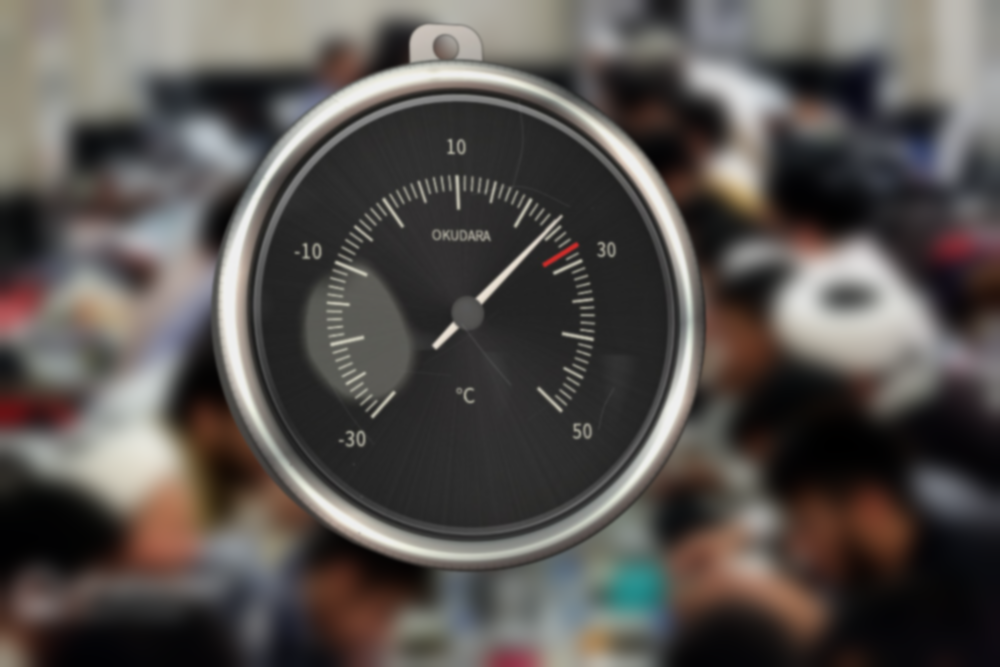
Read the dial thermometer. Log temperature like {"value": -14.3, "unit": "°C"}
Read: {"value": 24, "unit": "°C"}
